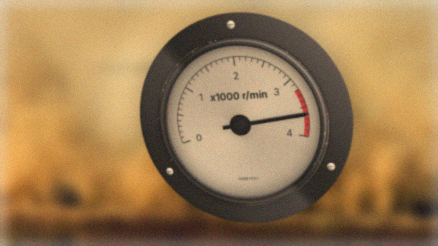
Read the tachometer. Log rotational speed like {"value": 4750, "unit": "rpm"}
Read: {"value": 3600, "unit": "rpm"}
